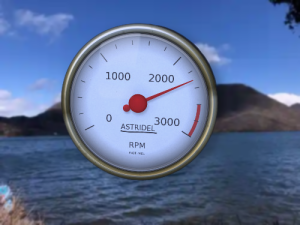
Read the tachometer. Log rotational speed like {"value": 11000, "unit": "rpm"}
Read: {"value": 2300, "unit": "rpm"}
